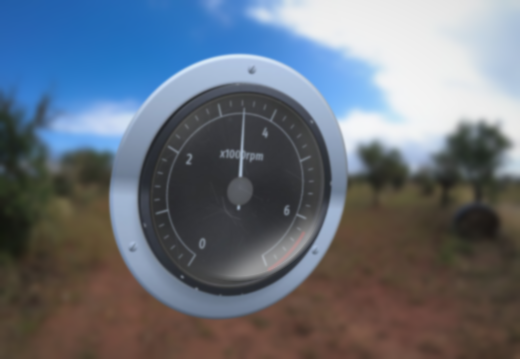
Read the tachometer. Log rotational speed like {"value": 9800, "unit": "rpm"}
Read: {"value": 3400, "unit": "rpm"}
